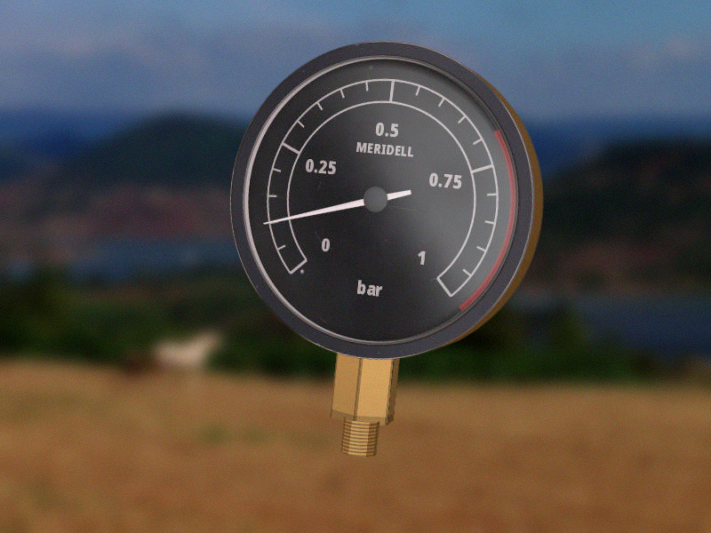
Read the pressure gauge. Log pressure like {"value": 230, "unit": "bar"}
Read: {"value": 0.1, "unit": "bar"}
